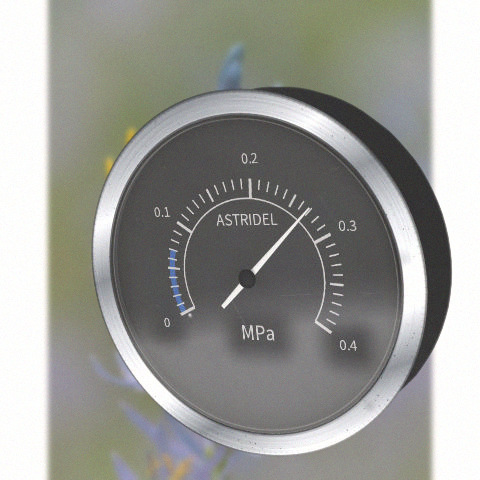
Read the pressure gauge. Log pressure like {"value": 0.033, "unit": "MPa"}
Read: {"value": 0.27, "unit": "MPa"}
